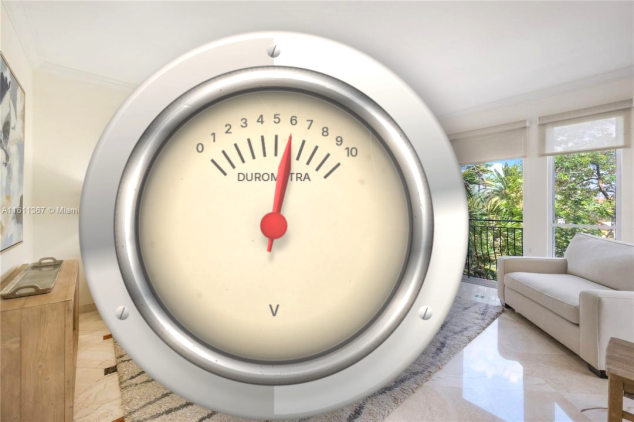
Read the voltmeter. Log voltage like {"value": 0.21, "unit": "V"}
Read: {"value": 6, "unit": "V"}
